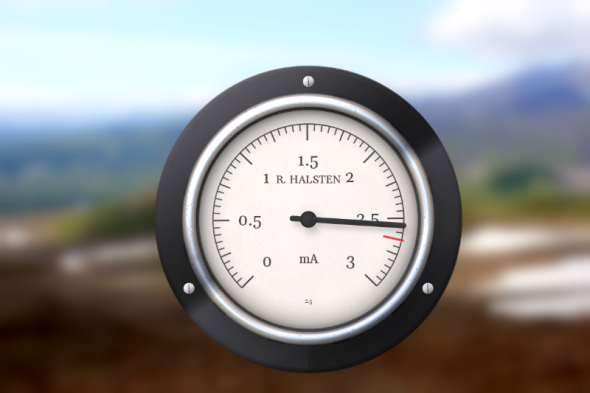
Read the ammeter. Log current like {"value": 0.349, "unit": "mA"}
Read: {"value": 2.55, "unit": "mA"}
